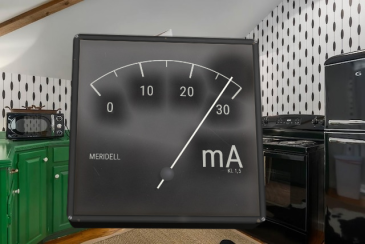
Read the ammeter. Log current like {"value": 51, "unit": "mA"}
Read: {"value": 27.5, "unit": "mA"}
